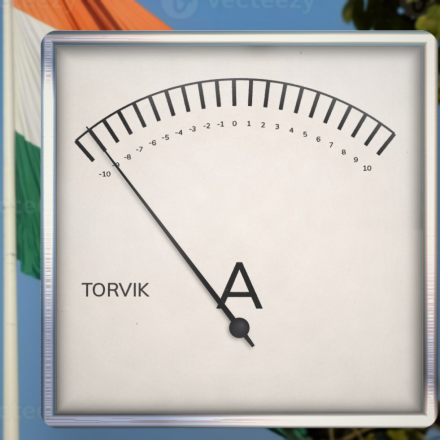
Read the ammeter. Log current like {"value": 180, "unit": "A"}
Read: {"value": -9, "unit": "A"}
